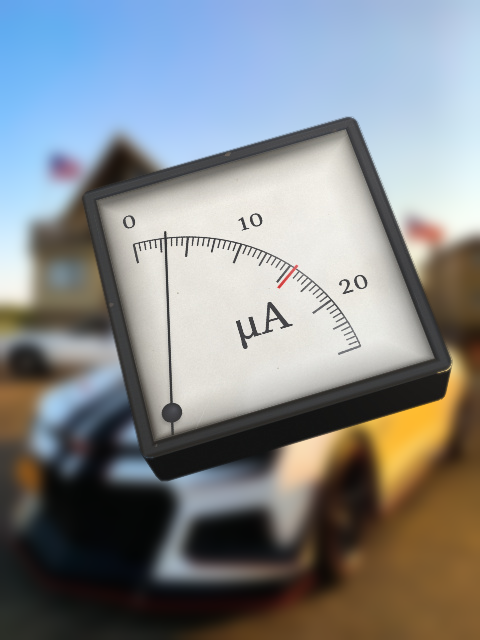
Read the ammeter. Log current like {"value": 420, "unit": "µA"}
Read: {"value": 3, "unit": "µA"}
